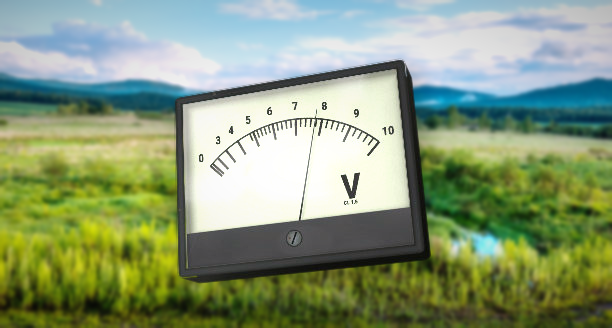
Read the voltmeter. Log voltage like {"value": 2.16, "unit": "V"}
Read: {"value": 7.8, "unit": "V"}
